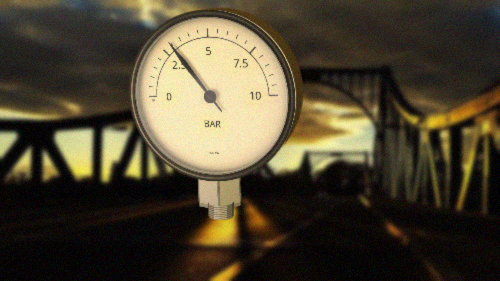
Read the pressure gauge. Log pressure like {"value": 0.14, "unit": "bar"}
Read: {"value": 3, "unit": "bar"}
